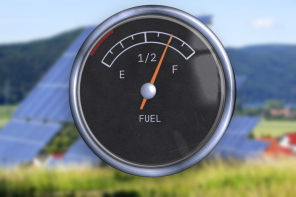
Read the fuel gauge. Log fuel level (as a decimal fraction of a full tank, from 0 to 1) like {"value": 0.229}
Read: {"value": 0.75}
